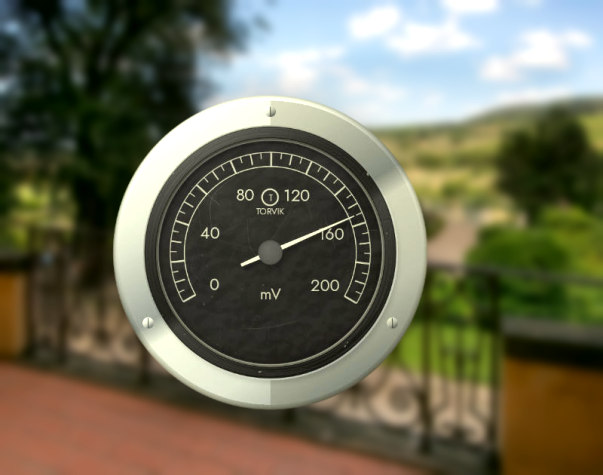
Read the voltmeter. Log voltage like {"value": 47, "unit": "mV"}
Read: {"value": 155, "unit": "mV"}
